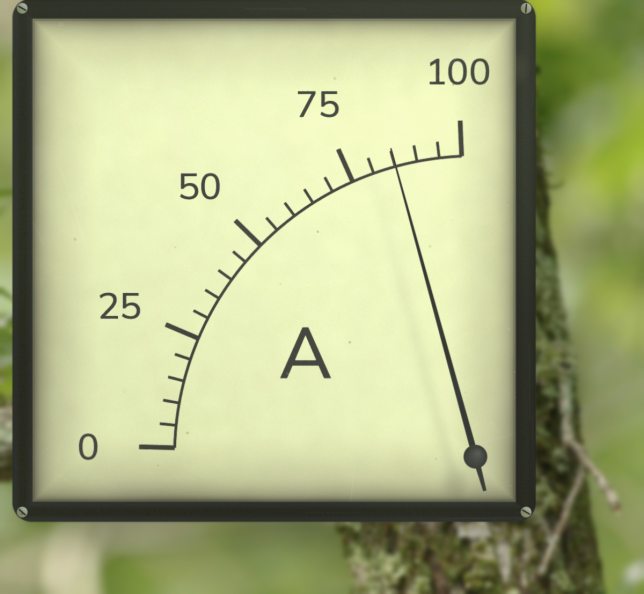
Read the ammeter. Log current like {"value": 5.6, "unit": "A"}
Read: {"value": 85, "unit": "A"}
